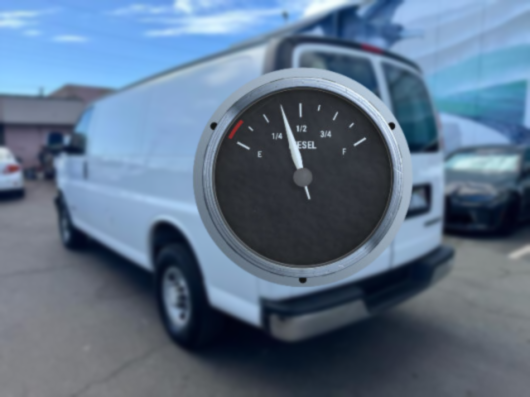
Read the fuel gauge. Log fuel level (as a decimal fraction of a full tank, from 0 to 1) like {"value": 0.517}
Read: {"value": 0.375}
